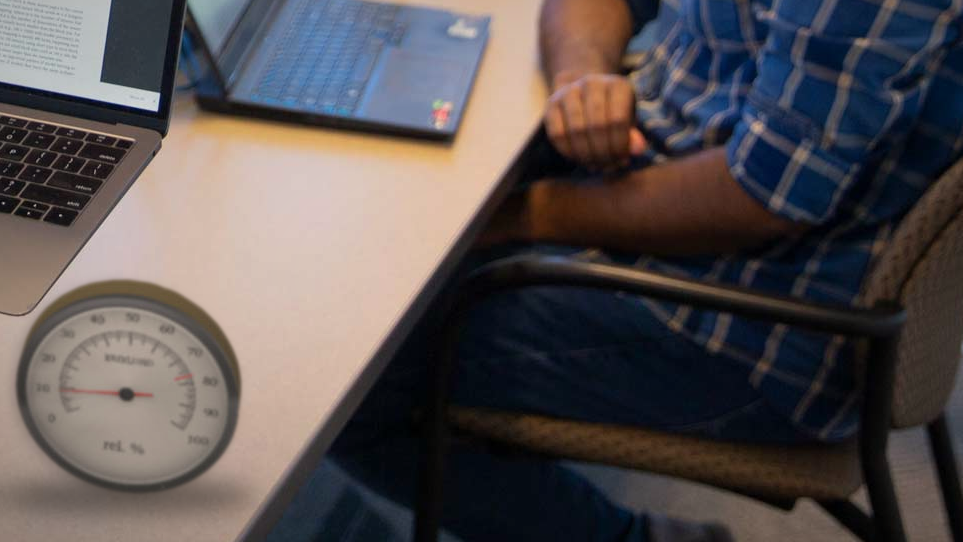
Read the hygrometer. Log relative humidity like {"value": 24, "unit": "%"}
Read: {"value": 10, "unit": "%"}
